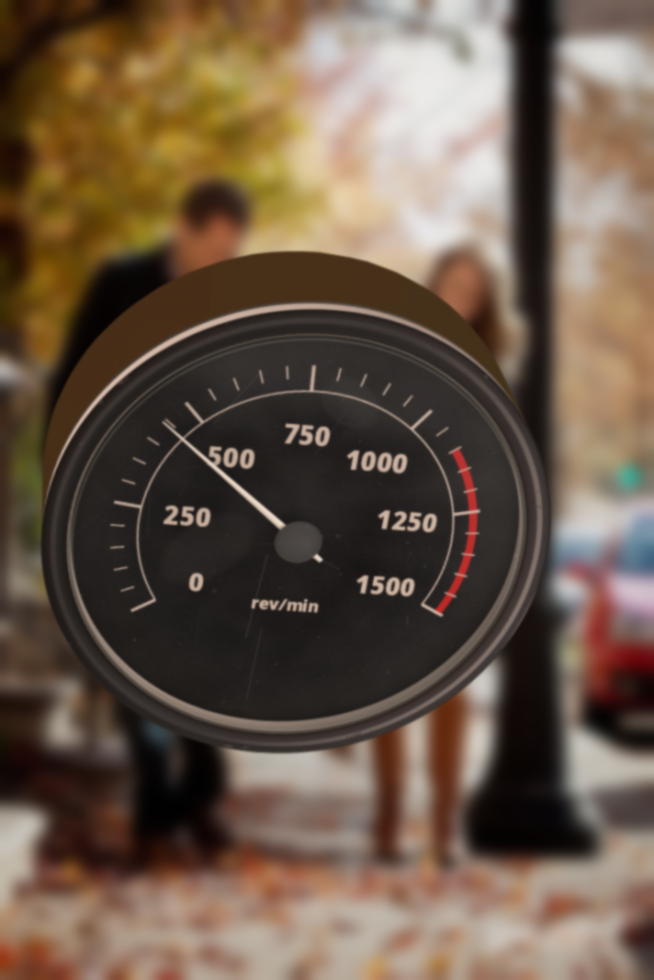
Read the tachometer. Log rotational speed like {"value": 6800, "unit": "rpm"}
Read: {"value": 450, "unit": "rpm"}
